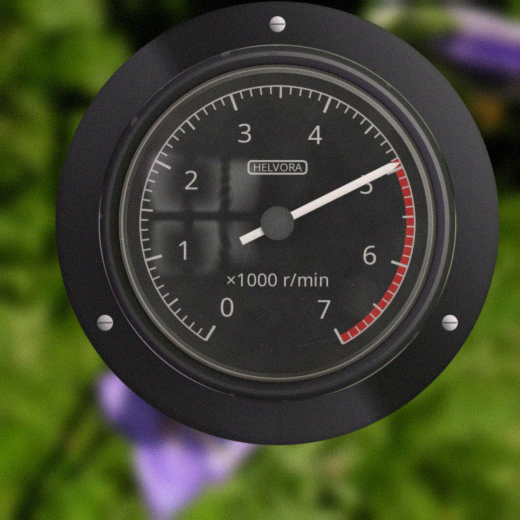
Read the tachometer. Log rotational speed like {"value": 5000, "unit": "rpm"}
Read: {"value": 4950, "unit": "rpm"}
